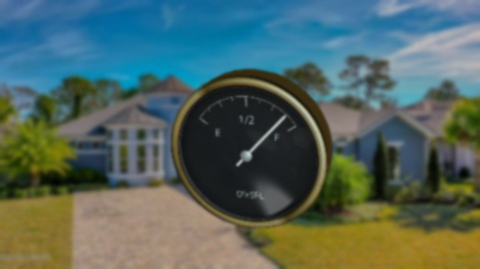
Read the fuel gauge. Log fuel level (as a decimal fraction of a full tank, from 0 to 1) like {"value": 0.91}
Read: {"value": 0.875}
